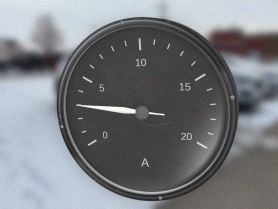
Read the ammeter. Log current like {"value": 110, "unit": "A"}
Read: {"value": 3, "unit": "A"}
